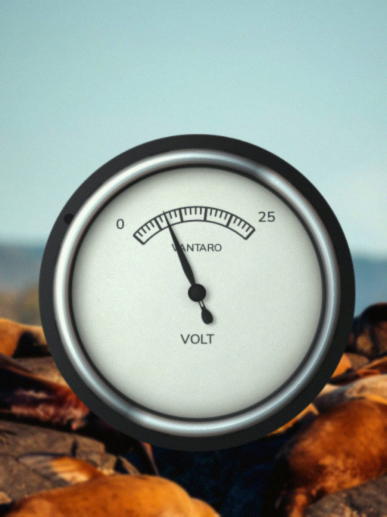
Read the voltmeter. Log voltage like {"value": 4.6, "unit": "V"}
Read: {"value": 7, "unit": "V"}
